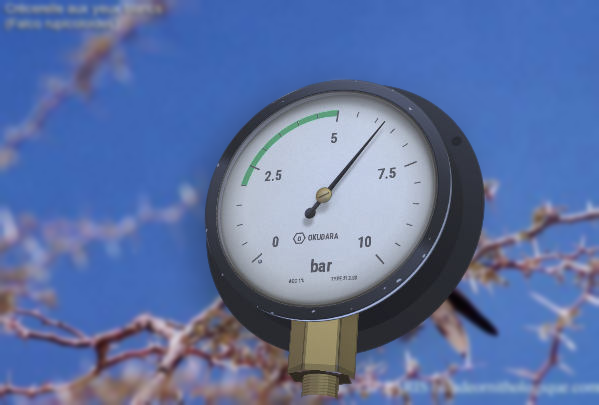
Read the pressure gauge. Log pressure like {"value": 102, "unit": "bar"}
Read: {"value": 6.25, "unit": "bar"}
